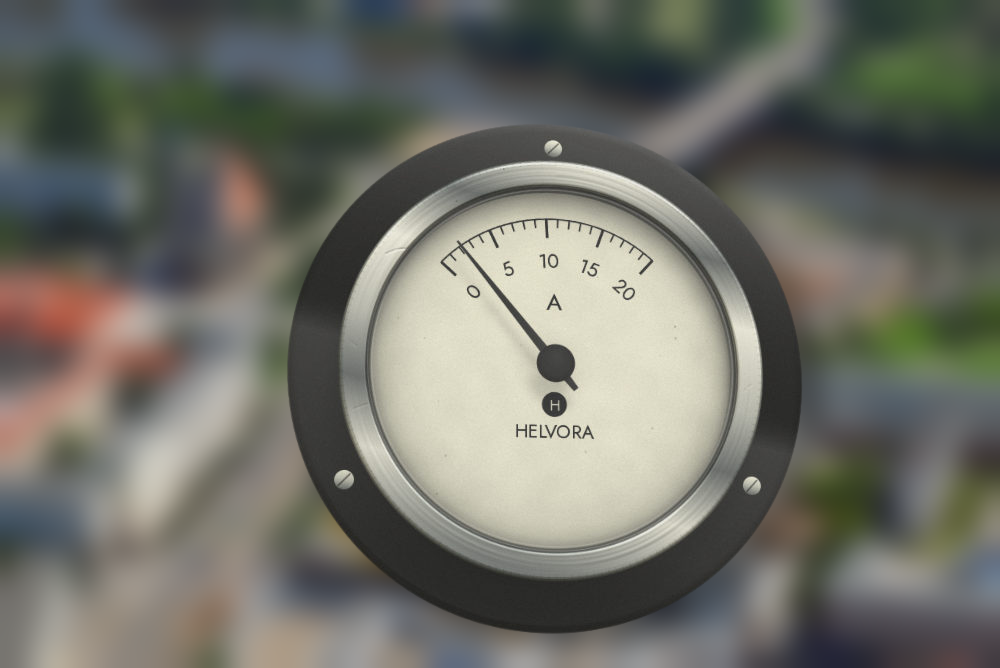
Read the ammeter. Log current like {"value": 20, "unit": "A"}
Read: {"value": 2, "unit": "A"}
